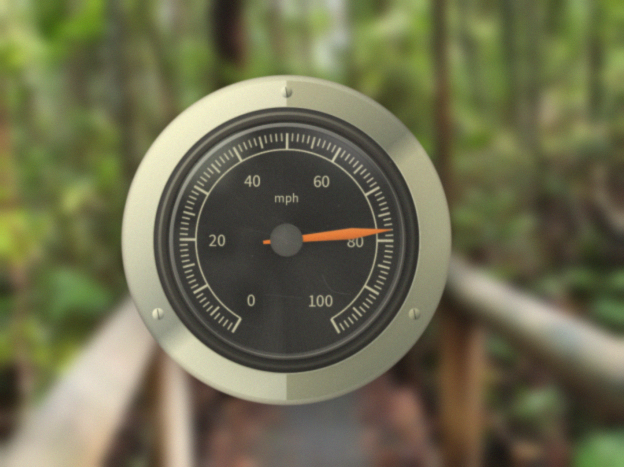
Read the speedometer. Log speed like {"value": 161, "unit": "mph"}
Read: {"value": 78, "unit": "mph"}
